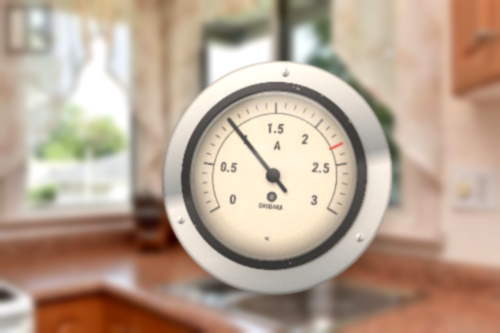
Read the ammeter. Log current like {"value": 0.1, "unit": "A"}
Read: {"value": 1, "unit": "A"}
